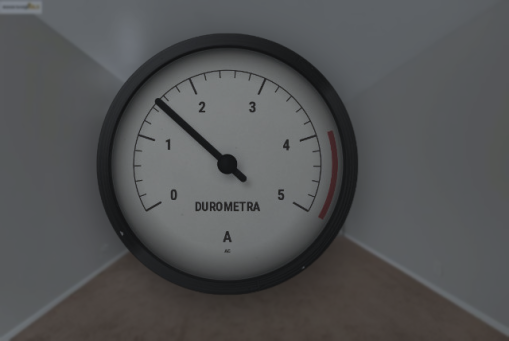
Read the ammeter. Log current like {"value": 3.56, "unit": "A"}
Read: {"value": 1.5, "unit": "A"}
